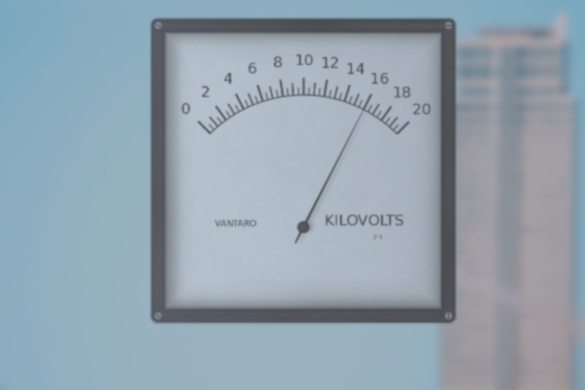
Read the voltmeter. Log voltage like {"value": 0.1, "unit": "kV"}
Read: {"value": 16, "unit": "kV"}
